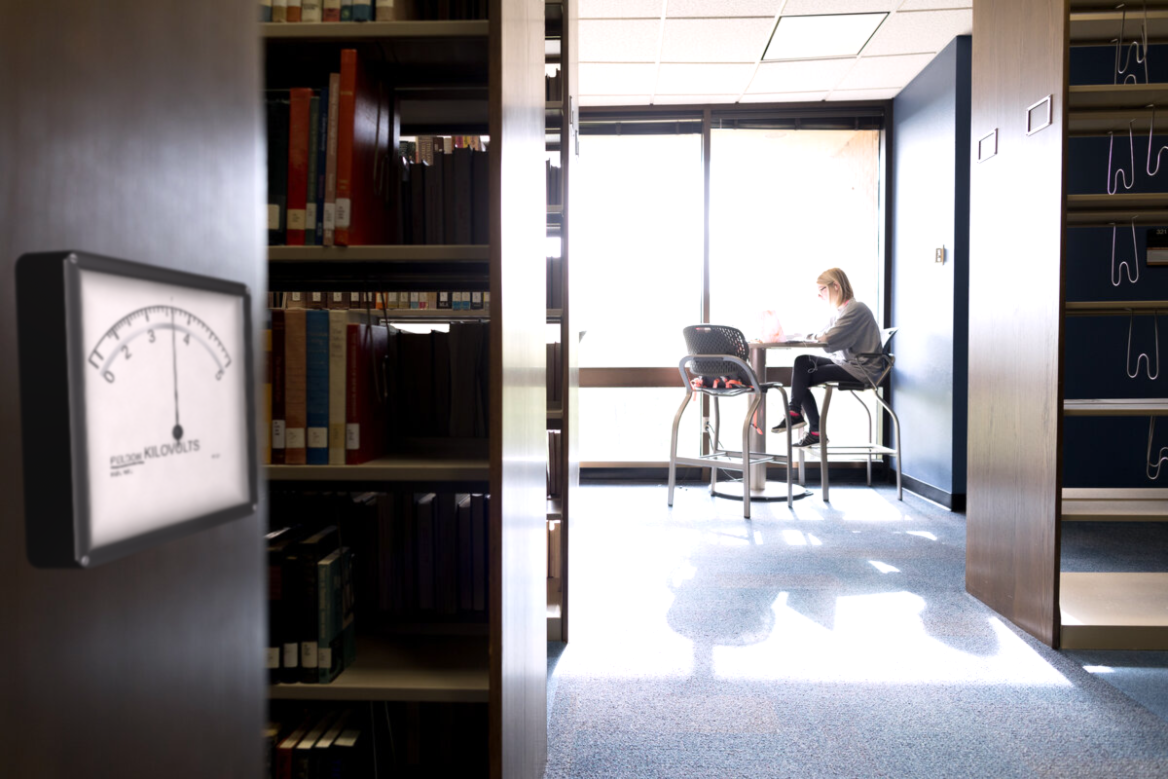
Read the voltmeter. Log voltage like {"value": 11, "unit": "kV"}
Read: {"value": 3.5, "unit": "kV"}
